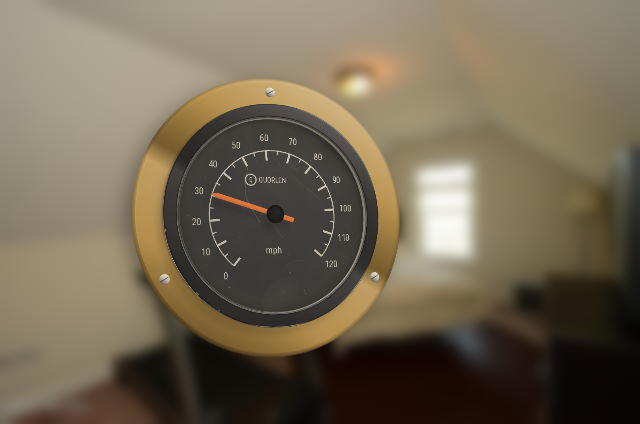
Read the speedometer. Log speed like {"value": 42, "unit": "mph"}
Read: {"value": 30, "unit": "mph"}
